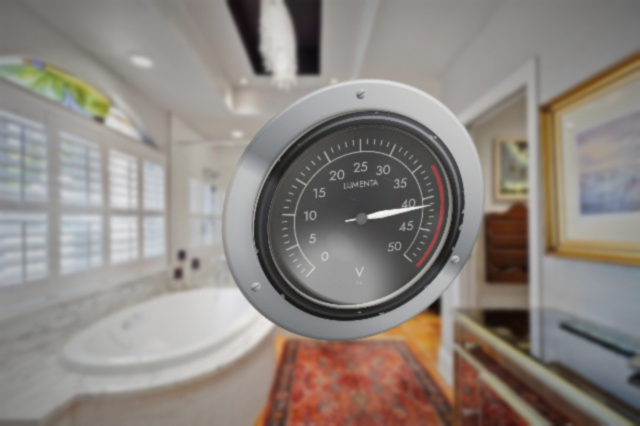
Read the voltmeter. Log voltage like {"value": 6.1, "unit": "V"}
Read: {"value": 41, "unit": "V"}
